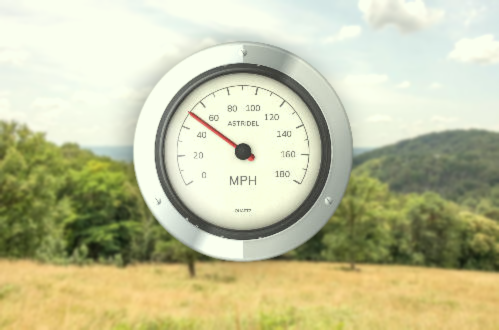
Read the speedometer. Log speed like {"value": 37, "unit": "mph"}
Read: {"value": 50, "unit": "mph"}
